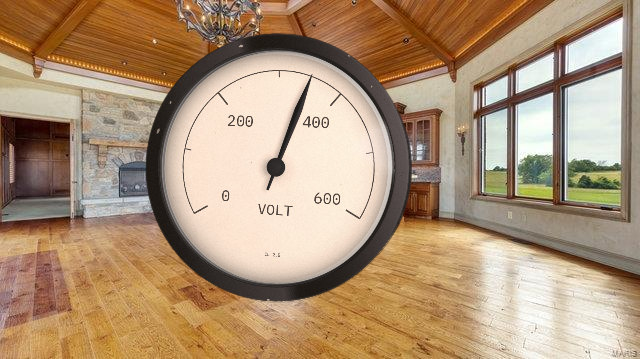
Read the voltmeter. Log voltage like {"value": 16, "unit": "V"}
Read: {"value": 350, "unit": "V"}
